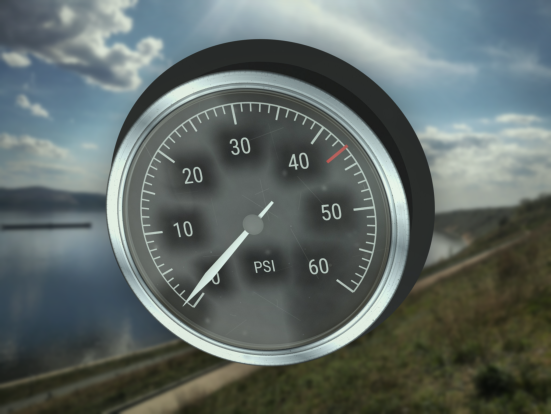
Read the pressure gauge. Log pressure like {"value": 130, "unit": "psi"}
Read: {"value": 1, "unit": "psi"}
